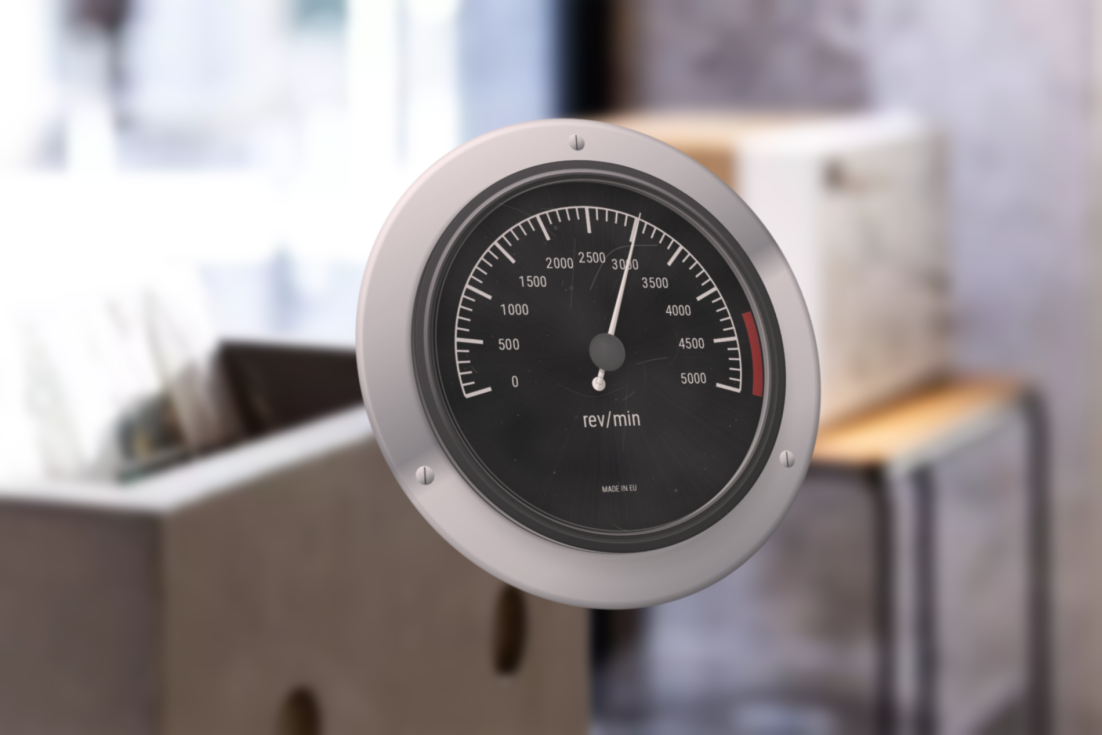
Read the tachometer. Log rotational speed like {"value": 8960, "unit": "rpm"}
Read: {"value": 3000, "unit": "rpm"}
